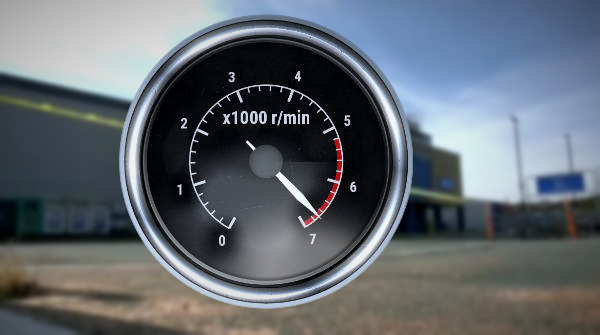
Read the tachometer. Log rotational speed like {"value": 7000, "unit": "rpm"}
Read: {"value": 6700, "unit": "rpm"}
